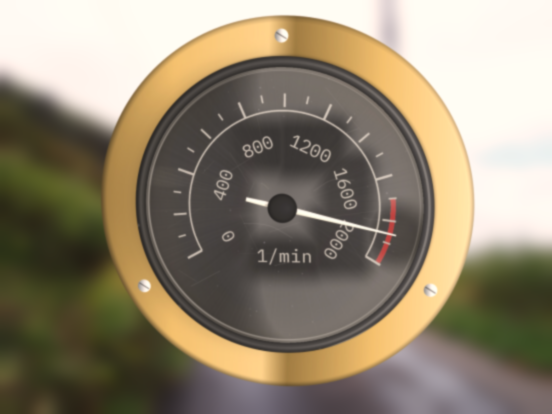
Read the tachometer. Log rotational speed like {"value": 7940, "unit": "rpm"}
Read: {"value": 1850, "unit": "rpm"}
